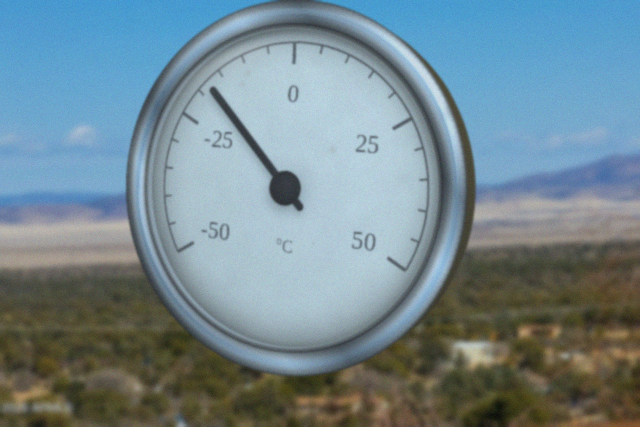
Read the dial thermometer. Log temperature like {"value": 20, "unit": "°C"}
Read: {"value": -17.5, "unit": "°C"}
